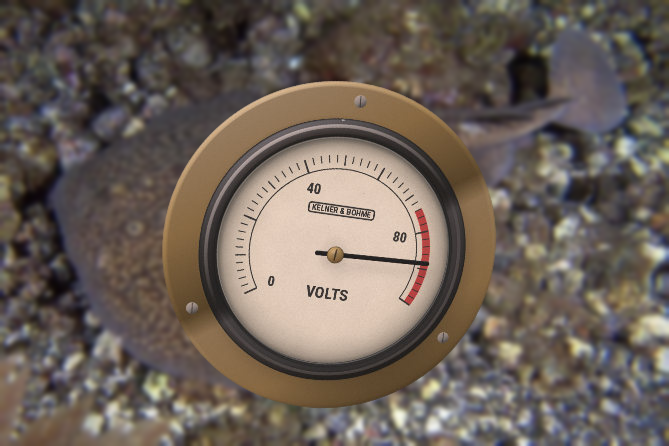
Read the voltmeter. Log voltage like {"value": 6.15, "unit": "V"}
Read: {"value": 88, "unit": "V"}
